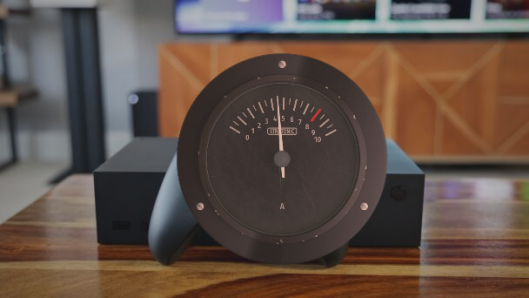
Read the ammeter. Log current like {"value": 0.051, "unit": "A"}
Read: {"value": 4.5, "unit": "A"}
